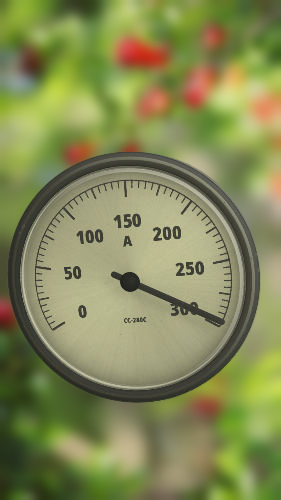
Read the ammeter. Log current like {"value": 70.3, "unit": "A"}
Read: {"value": 295, "unit": "A"}
